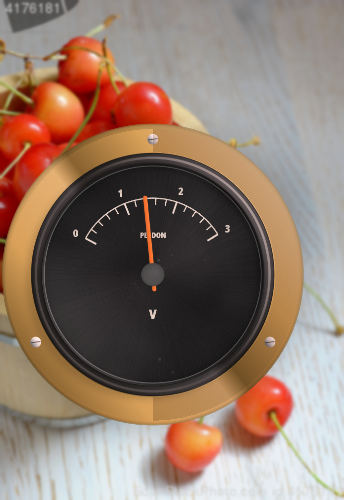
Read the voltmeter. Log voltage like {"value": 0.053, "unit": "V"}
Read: {"value": 1.4, "unit": "V"}
